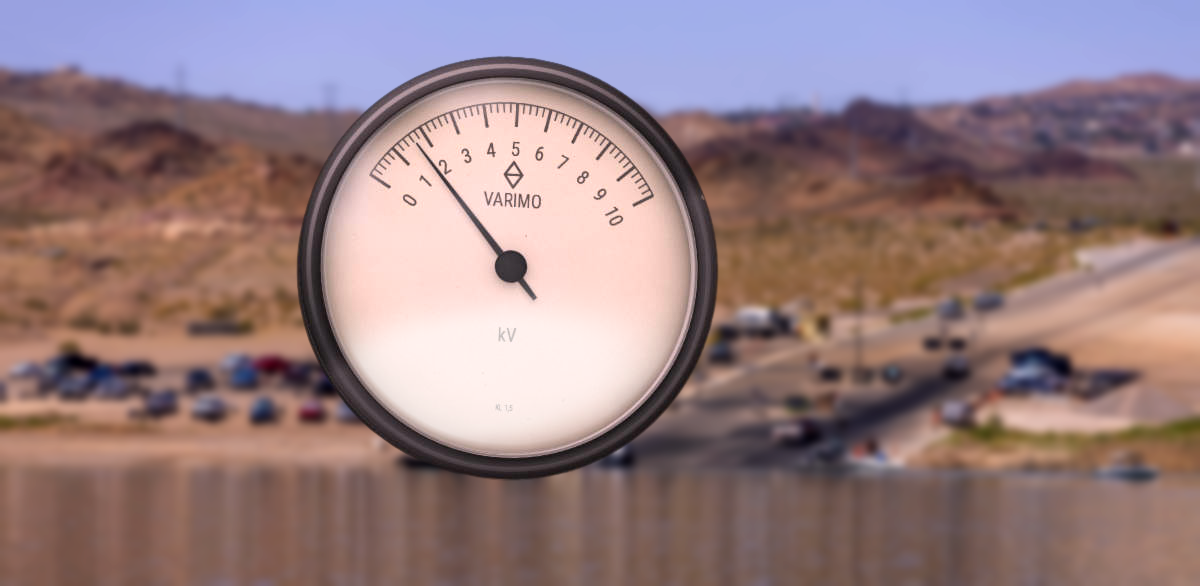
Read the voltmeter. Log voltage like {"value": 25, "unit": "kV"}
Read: {"value": 1.6, "unit": "kV"}
